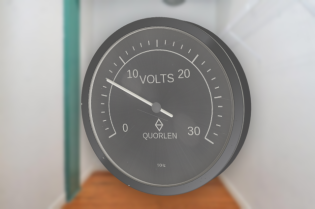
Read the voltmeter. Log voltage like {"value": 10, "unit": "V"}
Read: {"value": 7, "unit": "V"}
